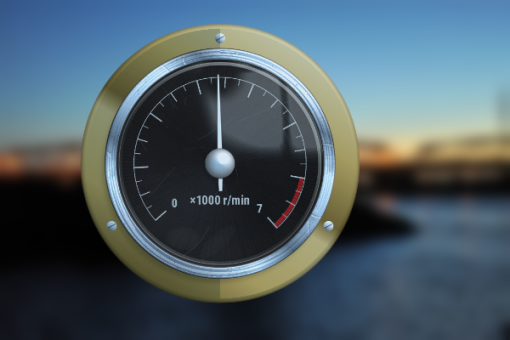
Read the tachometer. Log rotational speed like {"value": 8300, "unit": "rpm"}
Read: {"value": 3375, "unit": "rpm"}
